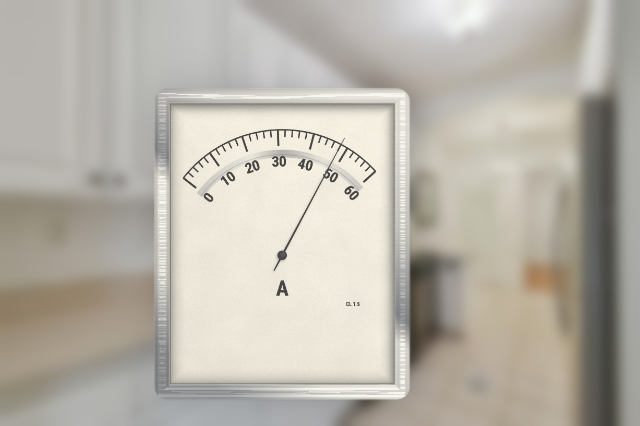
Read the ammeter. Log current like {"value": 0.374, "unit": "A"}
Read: {"value": 48, "unit": "A"}
